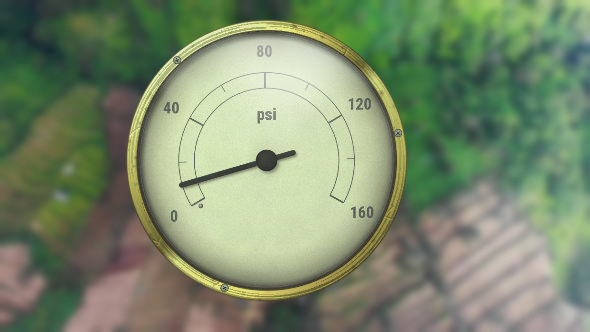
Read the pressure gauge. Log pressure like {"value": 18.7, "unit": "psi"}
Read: {"value": 10, "unit": "psi"}
